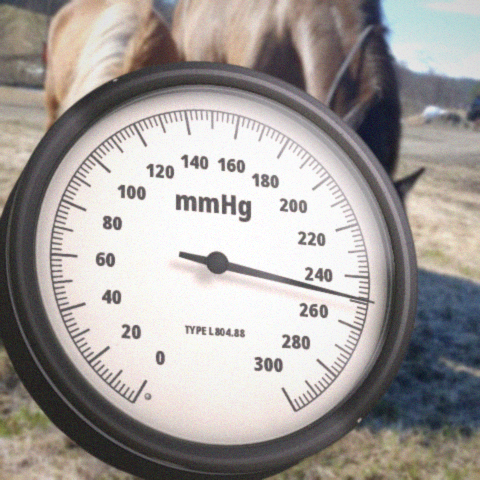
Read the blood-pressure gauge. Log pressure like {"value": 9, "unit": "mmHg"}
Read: {"value": 250, "unit": "mmHg"}
